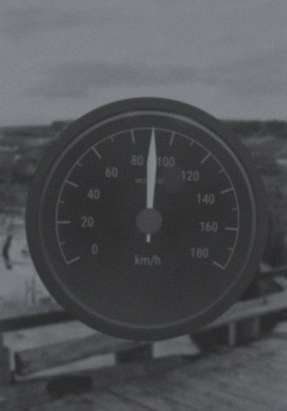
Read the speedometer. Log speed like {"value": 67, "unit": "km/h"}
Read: {"value": 90, "unit": "km/h"}
